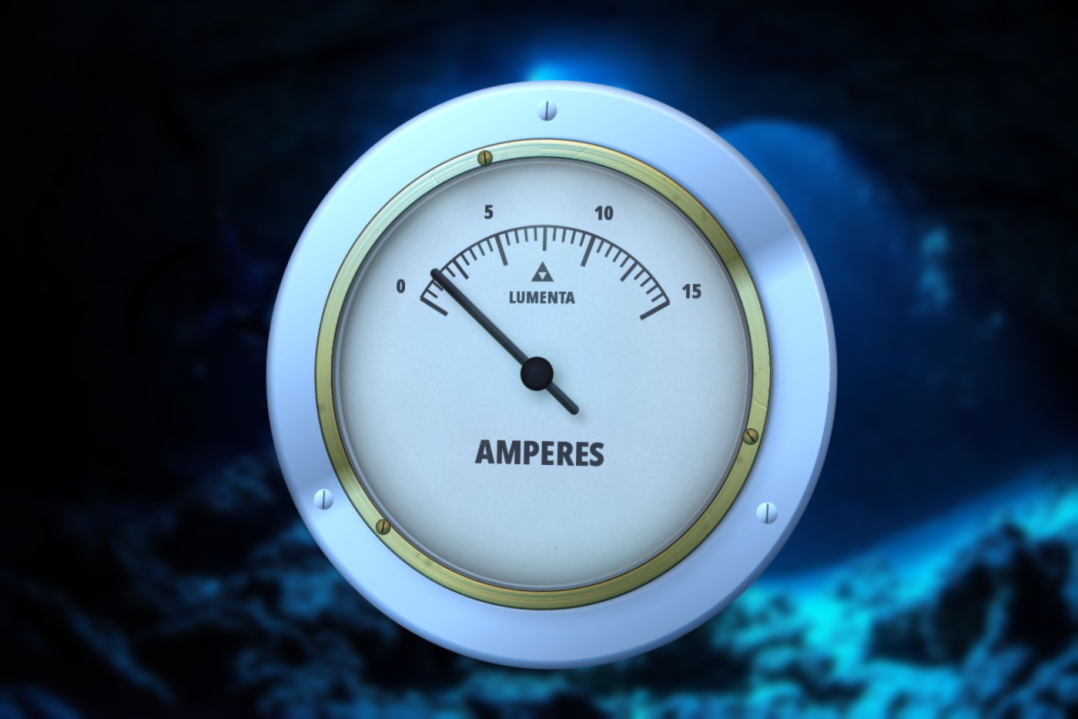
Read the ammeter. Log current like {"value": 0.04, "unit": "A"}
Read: {"value": 1.5, "unit": "A"}
